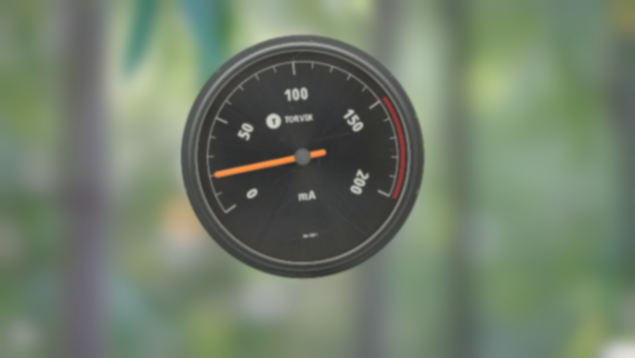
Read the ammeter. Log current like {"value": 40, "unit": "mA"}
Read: {"value": 20, "unit": "mA"}
